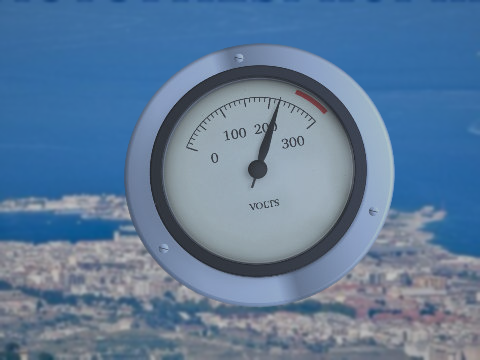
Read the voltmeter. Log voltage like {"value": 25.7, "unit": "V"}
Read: {"value": 220, "unit": "V"}
